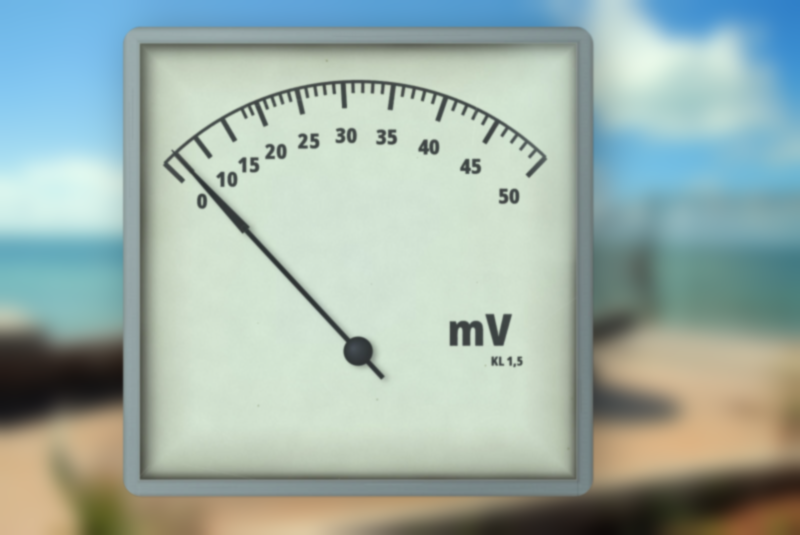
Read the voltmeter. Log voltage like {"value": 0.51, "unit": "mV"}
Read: {"value": 5, "unit": "mV"}
